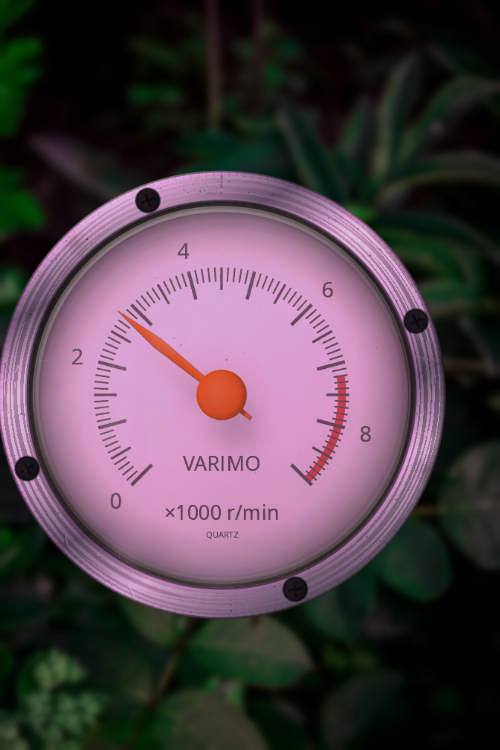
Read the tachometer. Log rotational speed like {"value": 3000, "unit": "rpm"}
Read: {"value": 2800, "unit": "rpm"}
